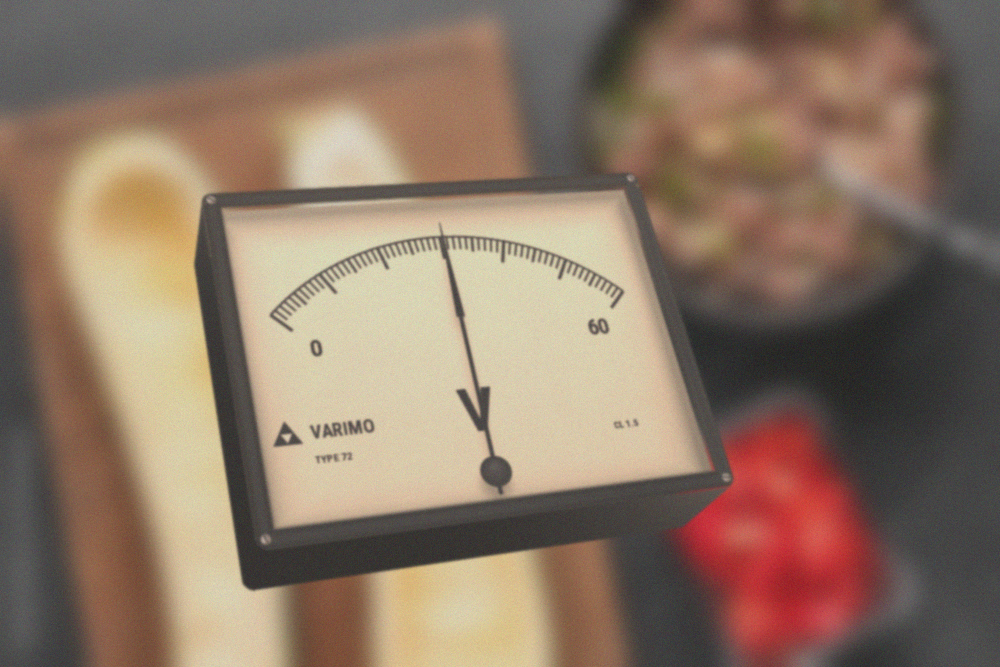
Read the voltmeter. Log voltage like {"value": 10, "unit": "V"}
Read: {"value": 30, "unit": "V"}
